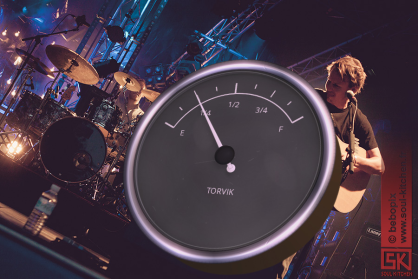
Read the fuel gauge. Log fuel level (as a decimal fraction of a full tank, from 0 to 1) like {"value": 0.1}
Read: {"value": 0.25}
